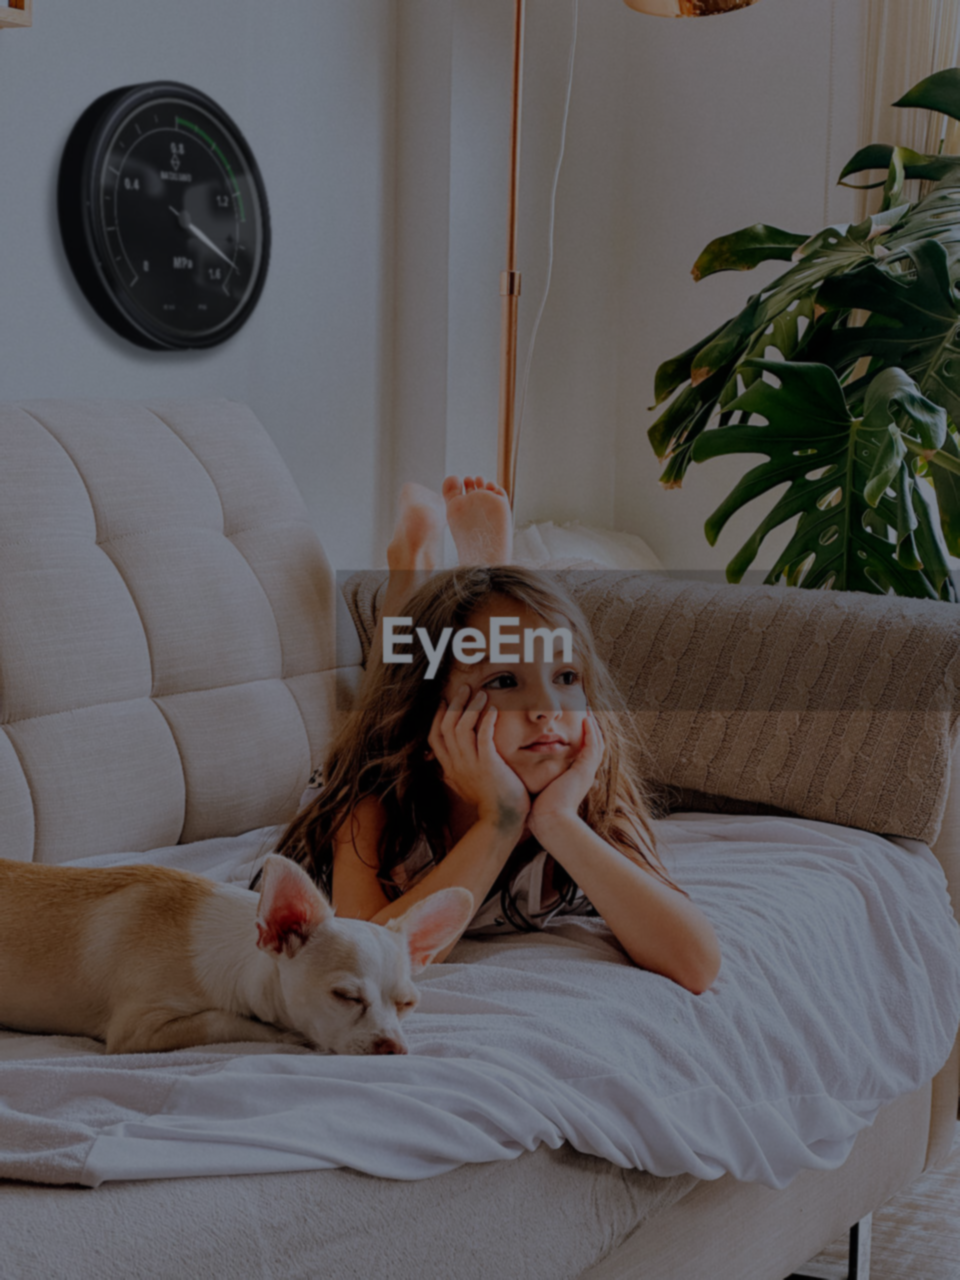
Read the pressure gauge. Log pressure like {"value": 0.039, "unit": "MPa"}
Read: {"value": 1.5, "unit": "MPa"}
